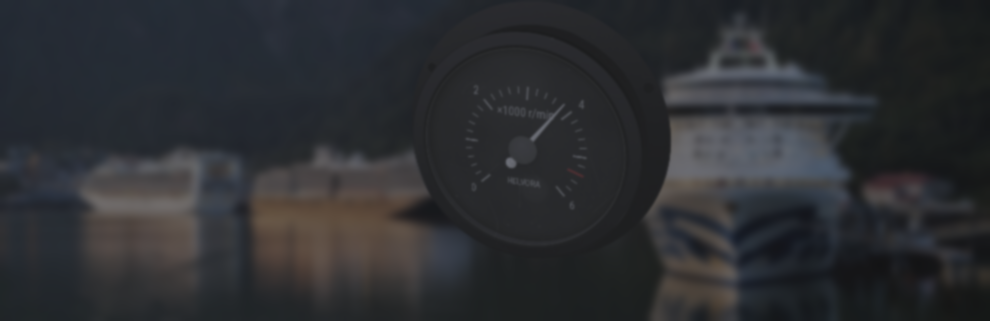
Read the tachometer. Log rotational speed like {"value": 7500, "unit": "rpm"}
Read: {"value": 3800, "unit": "rpm"}
